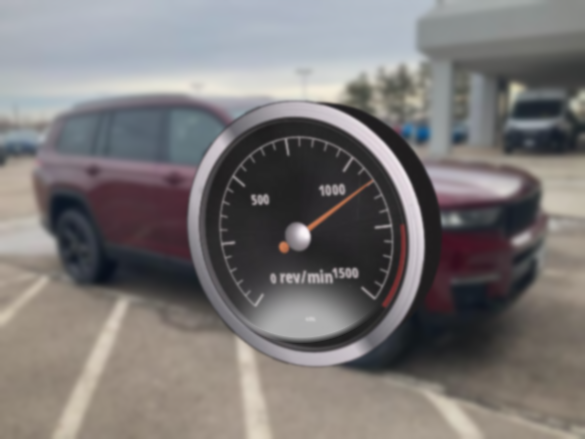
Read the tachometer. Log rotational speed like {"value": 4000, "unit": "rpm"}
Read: {"value": 1100, "unit": "rpm"}
